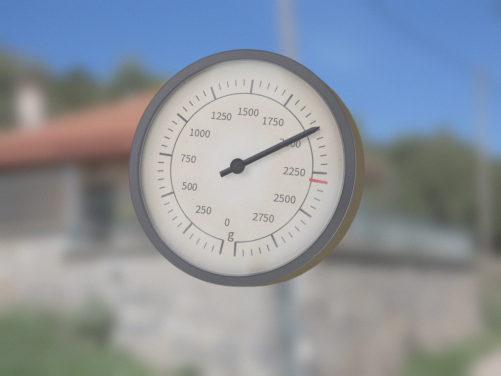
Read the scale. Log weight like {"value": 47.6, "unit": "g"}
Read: {"value": 2000, "unit": "g"}
